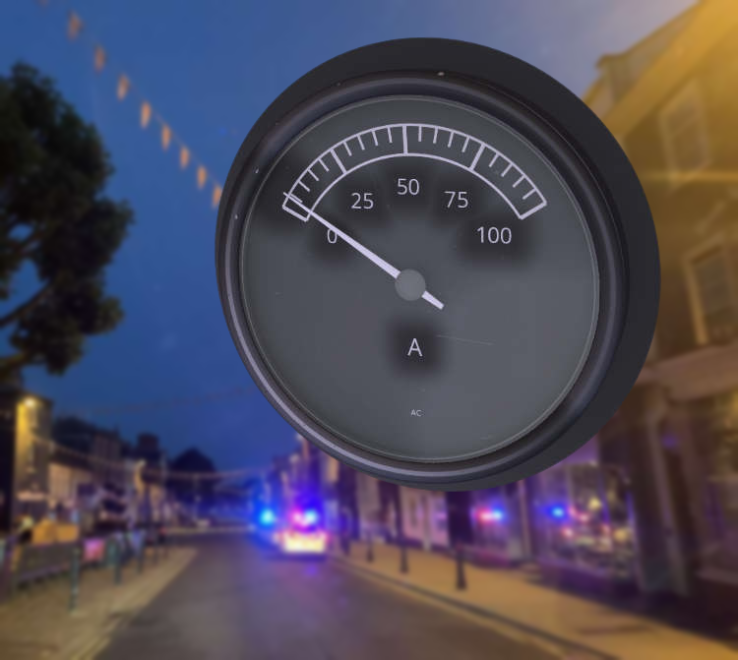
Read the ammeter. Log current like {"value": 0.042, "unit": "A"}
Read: {"value": 5, "unit": "A"}
